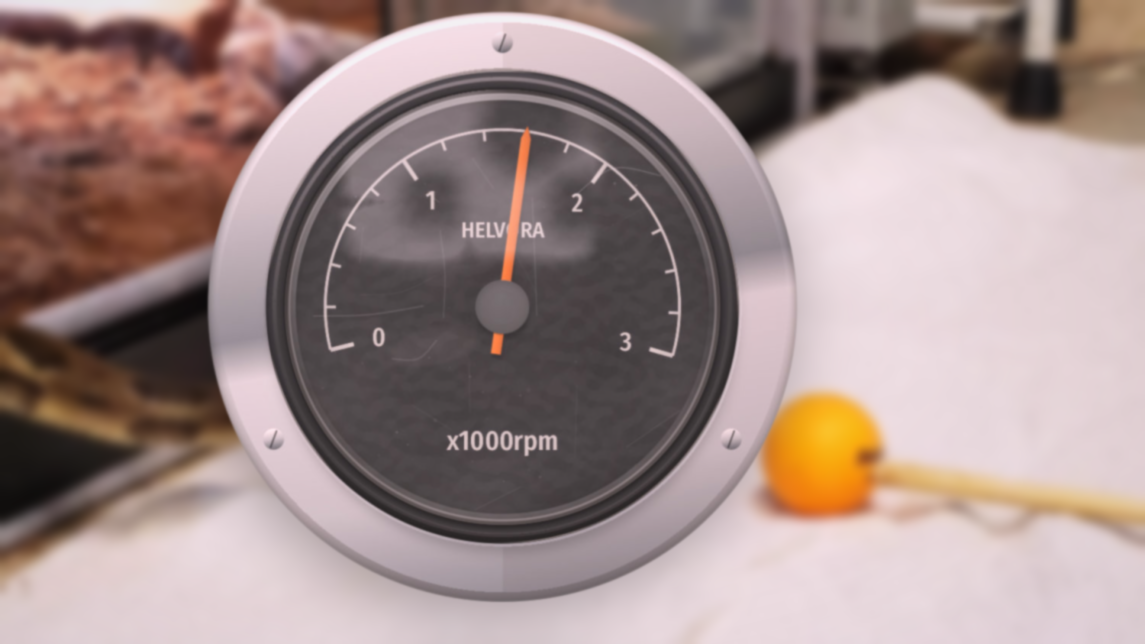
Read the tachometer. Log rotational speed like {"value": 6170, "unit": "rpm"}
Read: {"value": 1600, "unit": "rpm"}
